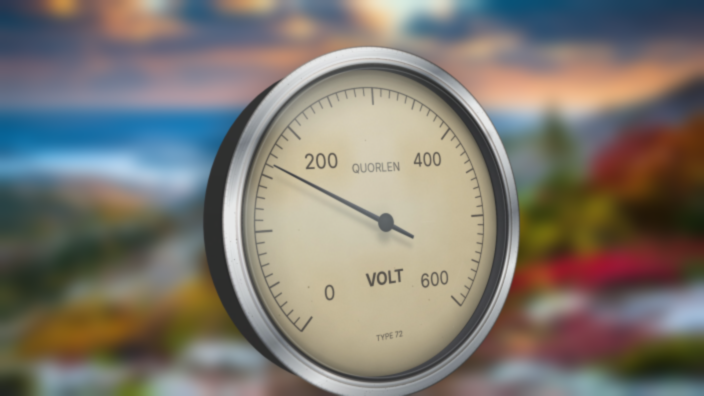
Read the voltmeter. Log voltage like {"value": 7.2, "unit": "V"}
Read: {"value": 160, "unit": "V"}
